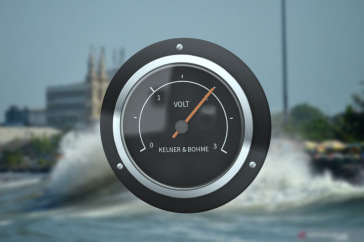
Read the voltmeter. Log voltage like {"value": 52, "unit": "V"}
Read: {"value": 2, "unit": "V"}
